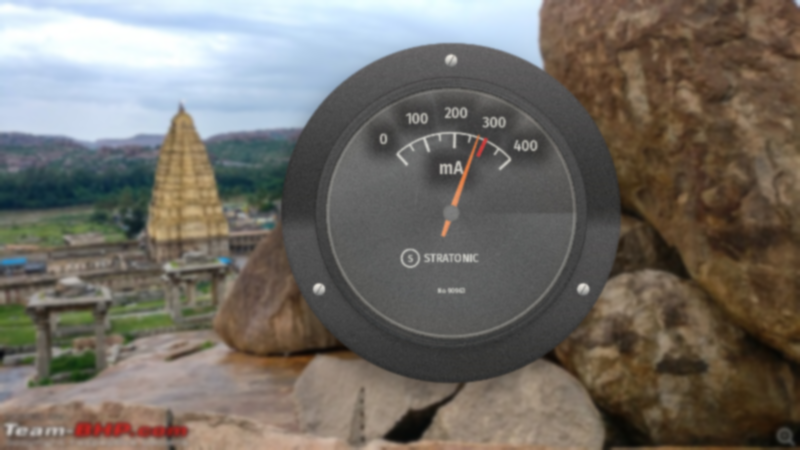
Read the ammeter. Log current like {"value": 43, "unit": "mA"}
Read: {"value": 275, "unit": "mA"}
